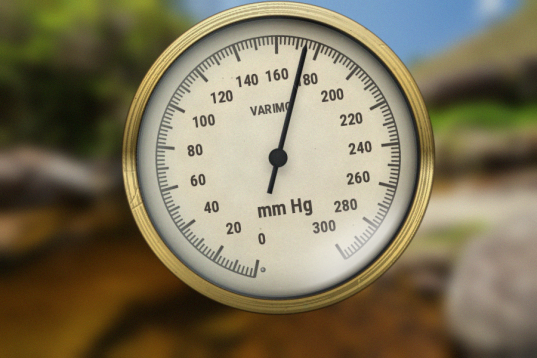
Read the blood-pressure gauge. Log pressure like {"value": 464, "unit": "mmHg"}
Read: {"value": 174, "unit": "mmHg"}
